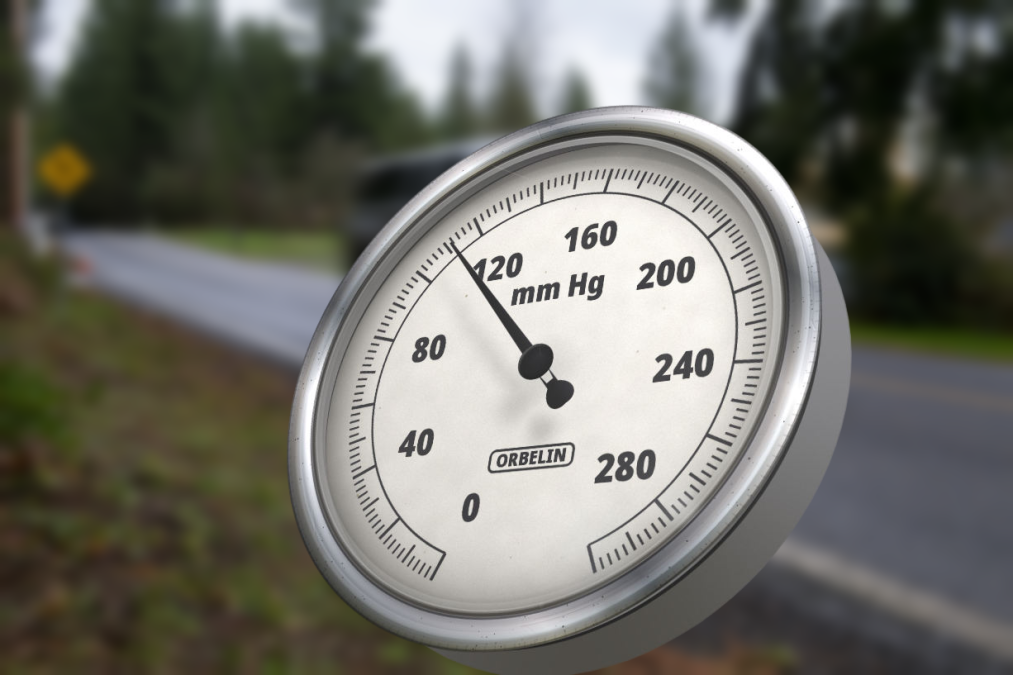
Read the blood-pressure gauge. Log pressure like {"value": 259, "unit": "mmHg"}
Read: {"value": 112, "unit": "mmHg"}
